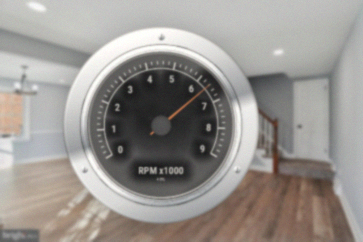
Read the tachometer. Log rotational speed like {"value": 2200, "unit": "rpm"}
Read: {"value": 6400, "unit": "rpm"}
